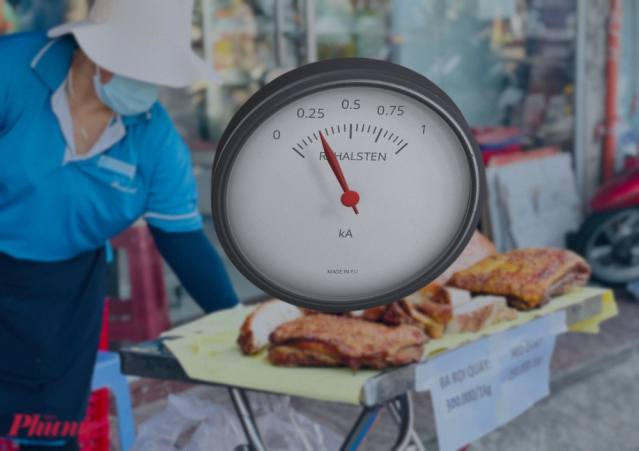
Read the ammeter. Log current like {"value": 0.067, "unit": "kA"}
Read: {"value": 0.25, "unit": "kA"}
